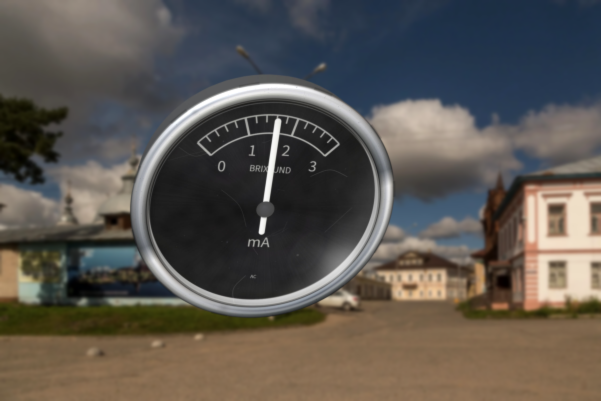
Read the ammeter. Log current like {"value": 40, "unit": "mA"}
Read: {"value": 1.6, "unit": "mA"}
